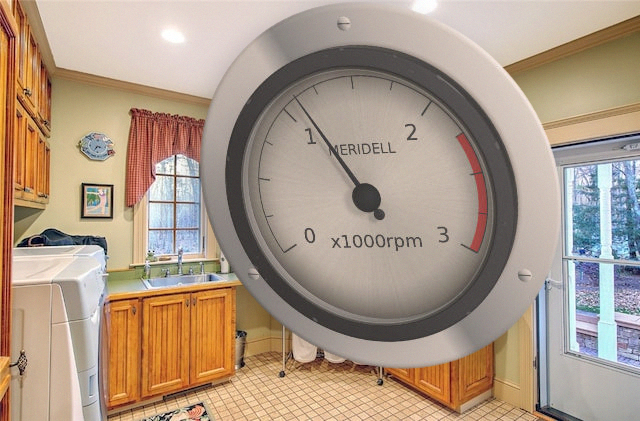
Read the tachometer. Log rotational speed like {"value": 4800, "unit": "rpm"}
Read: {"value": 1125, "unit": "rpm"}
